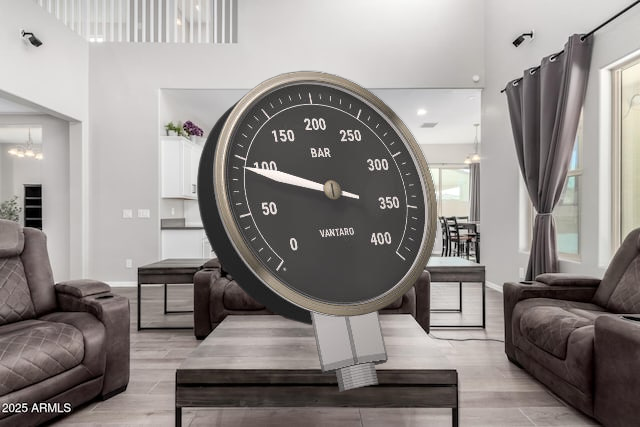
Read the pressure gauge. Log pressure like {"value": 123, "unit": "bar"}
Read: {"value": 90, "unit": "bar"}
